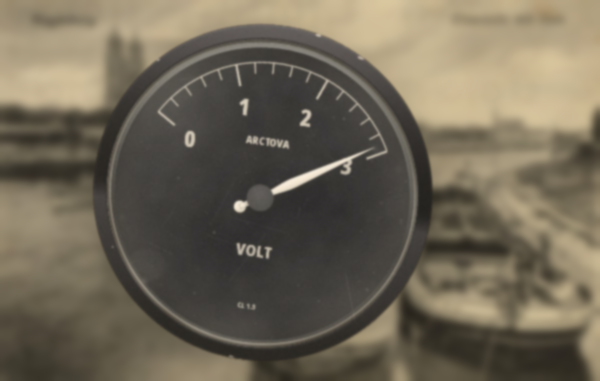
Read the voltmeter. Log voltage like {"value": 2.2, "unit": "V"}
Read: {"value": 2.9, "unit": "V"}
